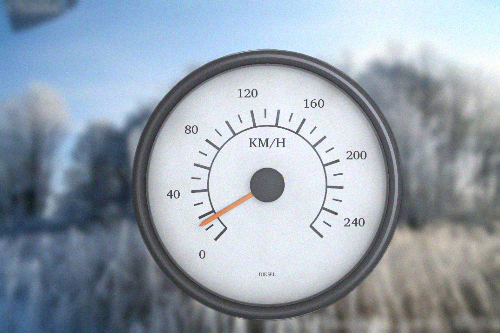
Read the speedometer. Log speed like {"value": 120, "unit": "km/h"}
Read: {"value": 15, "unit": "km/h"}
